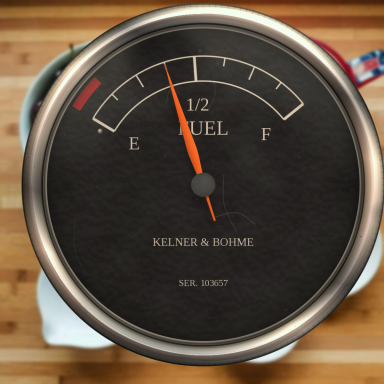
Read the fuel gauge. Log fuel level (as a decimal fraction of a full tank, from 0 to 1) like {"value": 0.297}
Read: {"value": 0.375}
